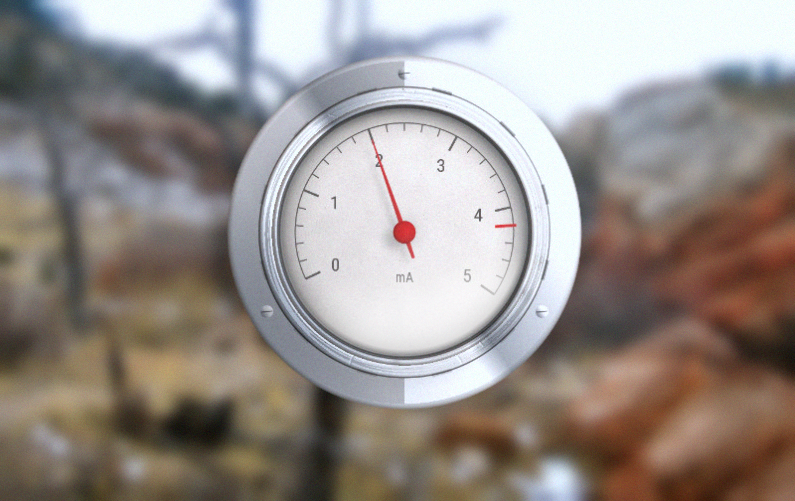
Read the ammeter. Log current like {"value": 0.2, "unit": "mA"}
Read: {"value": 2, "unit": "mA"}
